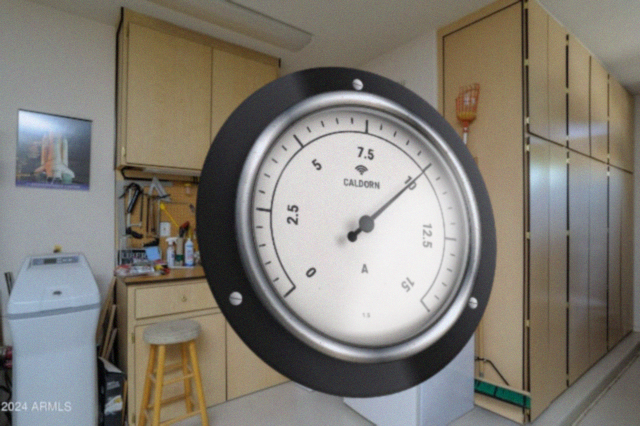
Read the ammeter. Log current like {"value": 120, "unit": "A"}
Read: {"value": 10, "unit": "A"}
